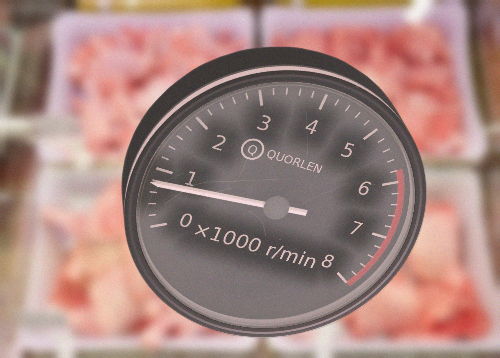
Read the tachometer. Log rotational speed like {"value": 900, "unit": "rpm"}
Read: {"value": 800, "unit": "rpm"}
